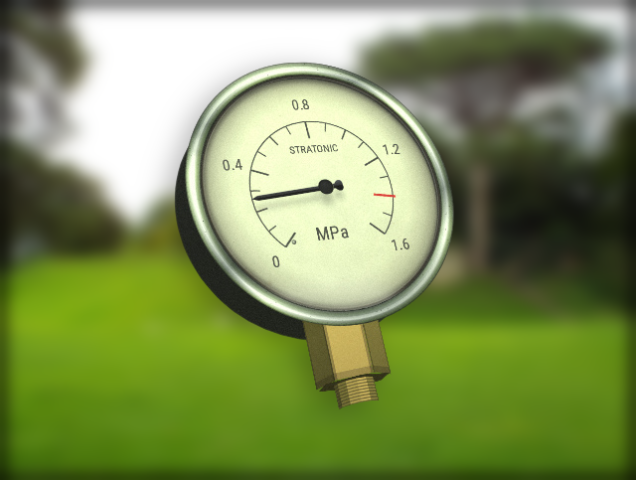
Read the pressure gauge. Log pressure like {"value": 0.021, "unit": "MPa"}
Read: {"value": 0.25, "unit": "MPa"}
